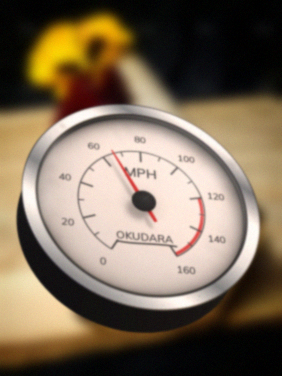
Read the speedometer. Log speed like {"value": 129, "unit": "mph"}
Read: {"value": 65, "unit": "mph"}
